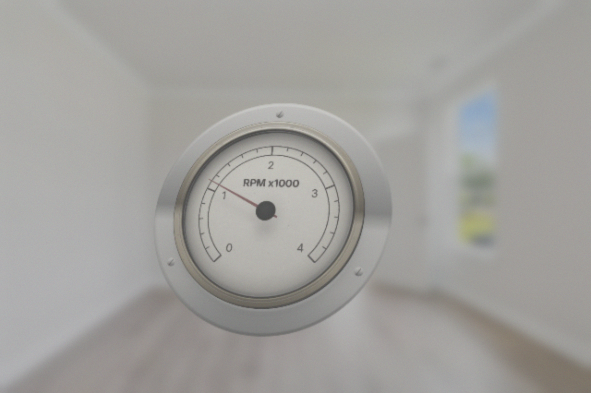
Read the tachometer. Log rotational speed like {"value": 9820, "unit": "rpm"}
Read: {"value": 1100, "unit": "rpm"}
